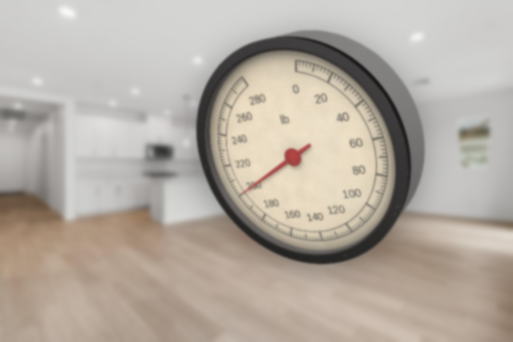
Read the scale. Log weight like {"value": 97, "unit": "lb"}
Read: {"value": 200, "unit": "lb"}
